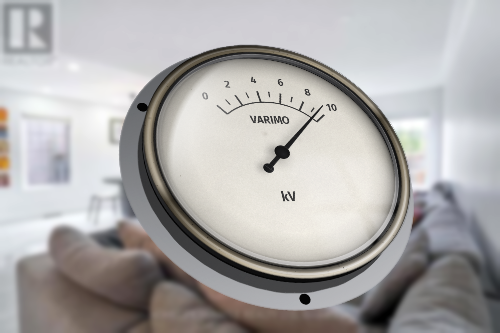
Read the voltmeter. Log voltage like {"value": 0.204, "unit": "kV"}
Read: {"value": 9.5, "unit": "kV"}
